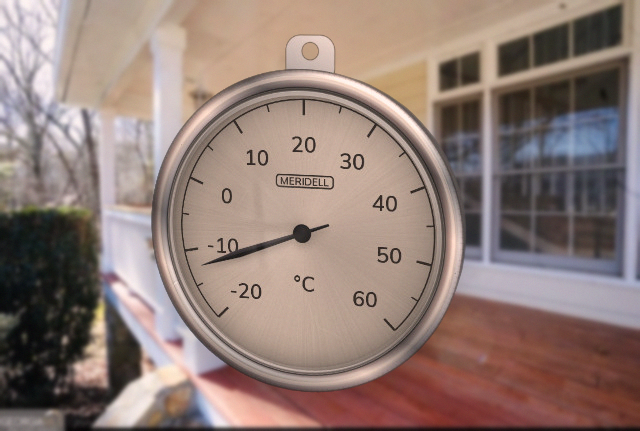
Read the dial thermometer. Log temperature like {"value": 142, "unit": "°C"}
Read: {"value": -12.5, "unit": "°C"}
